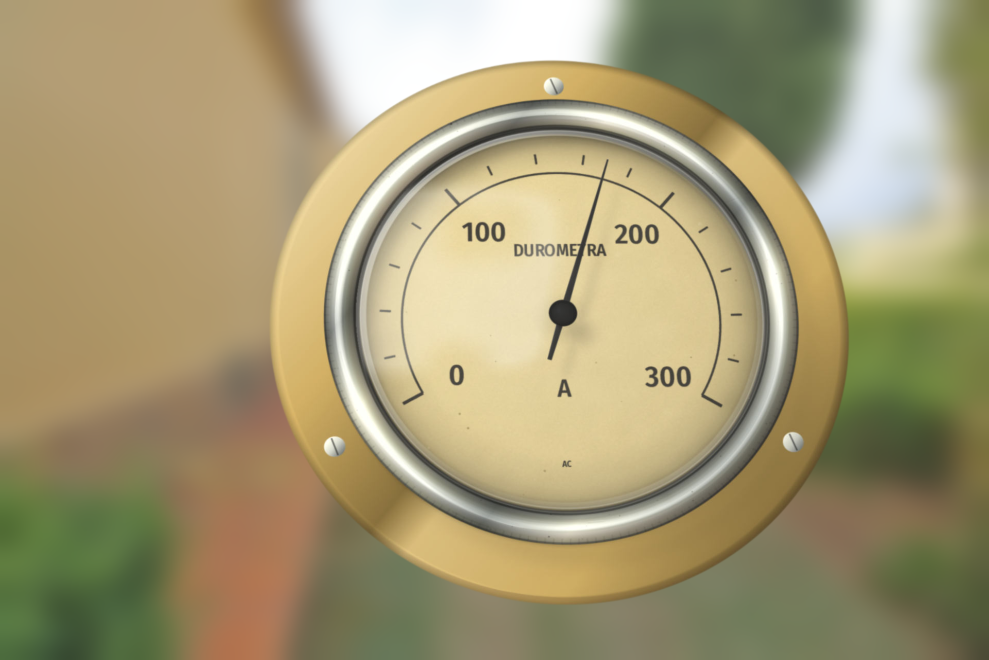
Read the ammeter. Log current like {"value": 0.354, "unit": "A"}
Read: {"value": 170, "unit": "A"}
